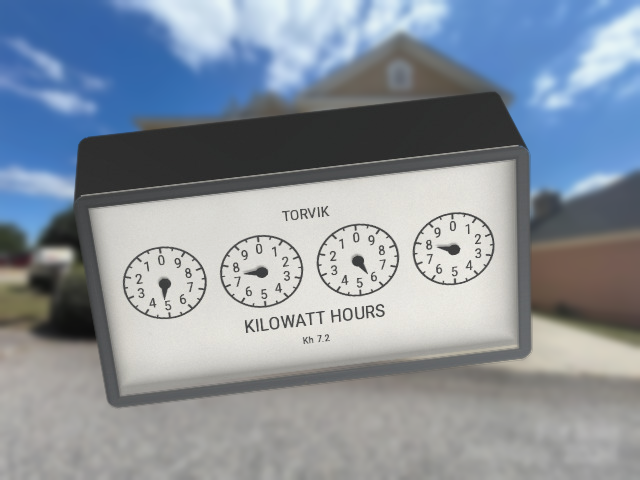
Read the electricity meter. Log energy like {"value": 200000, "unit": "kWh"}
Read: {"value": 4758, "unit": "kWh"}
